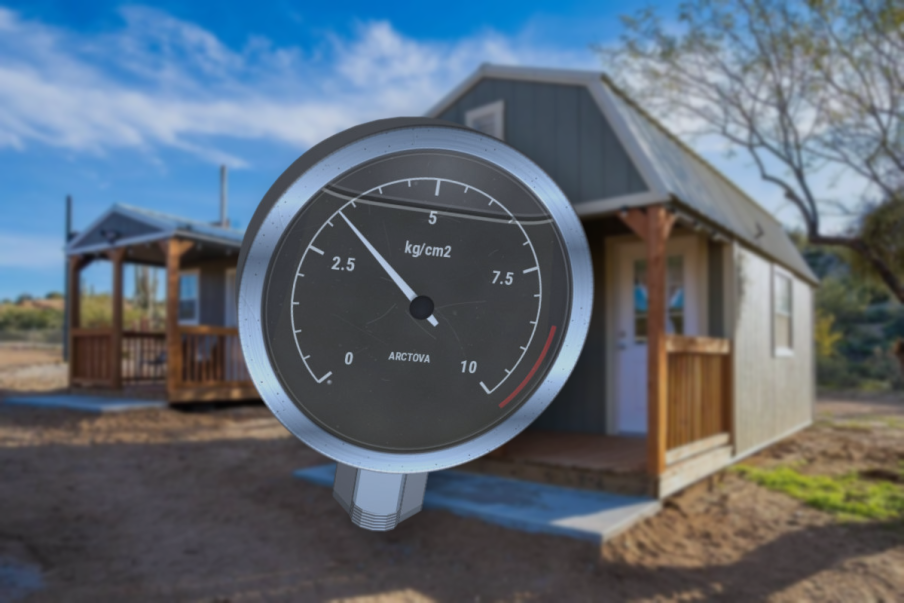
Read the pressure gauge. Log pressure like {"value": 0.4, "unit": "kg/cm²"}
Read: {"value": 3.25, "unit": "kg/cm²"}
